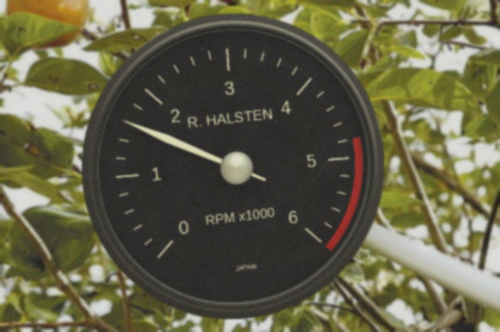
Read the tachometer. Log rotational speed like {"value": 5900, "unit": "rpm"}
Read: {"value": 1600, "unit": "rpm"}
